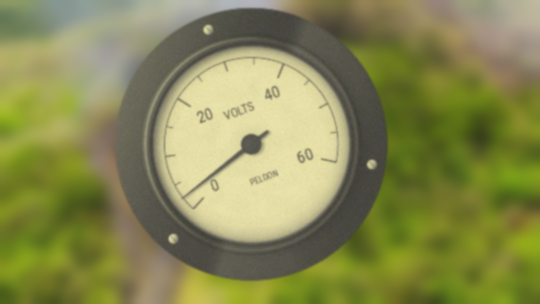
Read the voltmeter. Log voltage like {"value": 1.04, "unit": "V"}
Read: {"value": 2.5, "unit": "V"}
